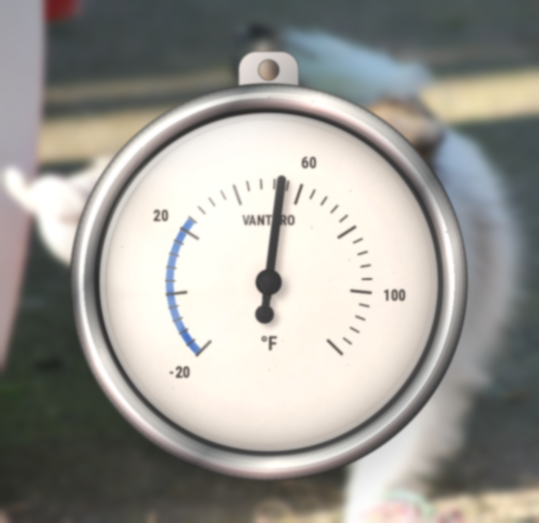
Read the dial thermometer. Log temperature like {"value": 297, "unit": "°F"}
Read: {"value": 54, "unit": "°F"}
